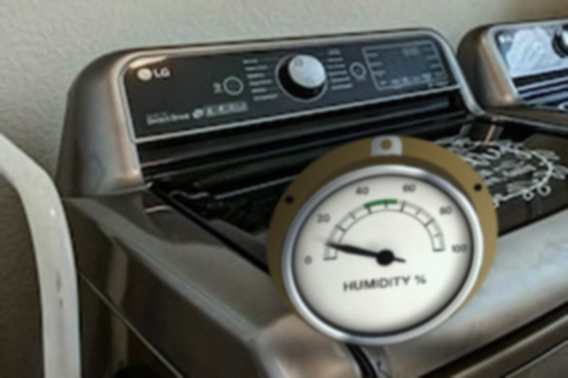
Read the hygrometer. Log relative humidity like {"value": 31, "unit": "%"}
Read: {"value": 10, "unit": "%"}
